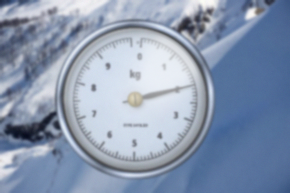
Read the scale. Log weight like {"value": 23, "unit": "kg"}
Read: {"value": 2, "unit": "kg"}
